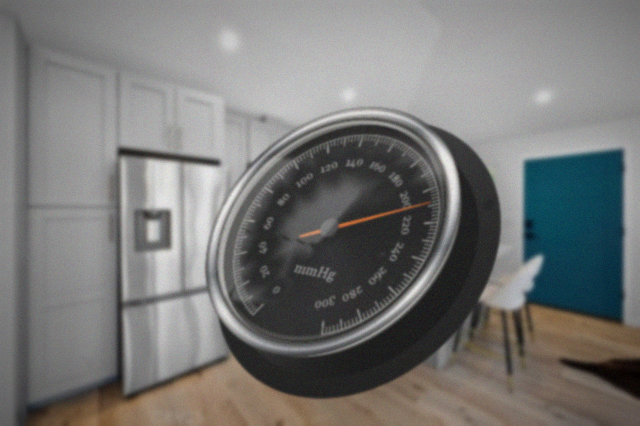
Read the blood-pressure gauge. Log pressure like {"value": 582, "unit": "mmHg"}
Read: {"value": 210, "unit": "mmHg"}
